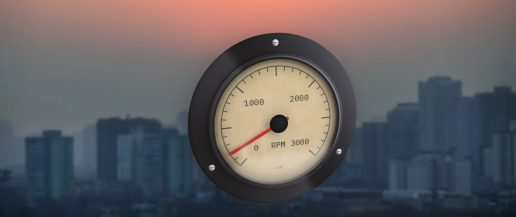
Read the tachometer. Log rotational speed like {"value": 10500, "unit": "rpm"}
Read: {"value": 200, "unit": "rpm"}
